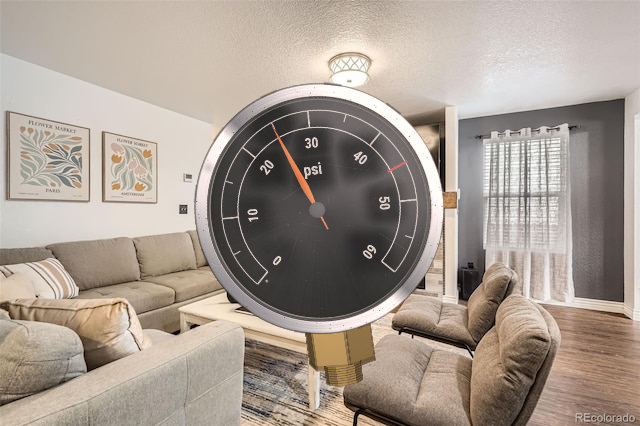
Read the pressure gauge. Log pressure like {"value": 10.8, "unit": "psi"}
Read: {"value": 25, "unit": "psi"}
